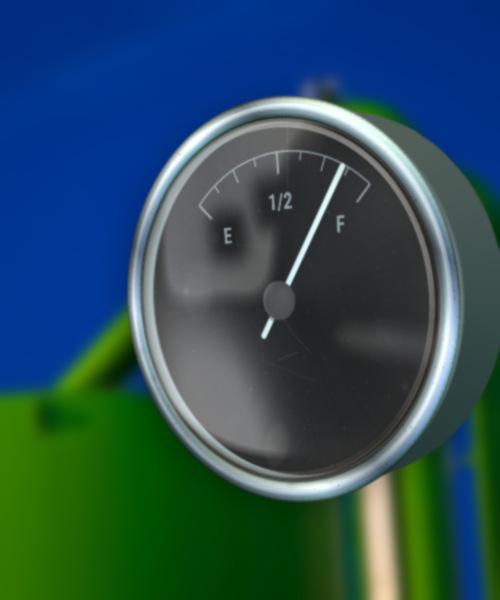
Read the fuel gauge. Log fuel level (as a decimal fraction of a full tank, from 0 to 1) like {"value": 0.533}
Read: {"value": 0.875}
